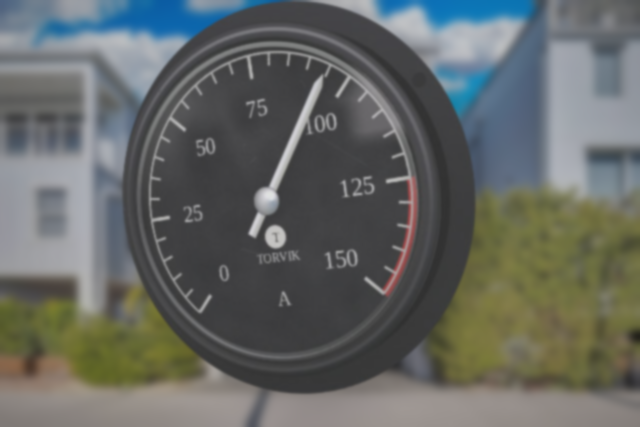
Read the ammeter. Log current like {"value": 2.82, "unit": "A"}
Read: {"value": 95, "unit": "A"}
